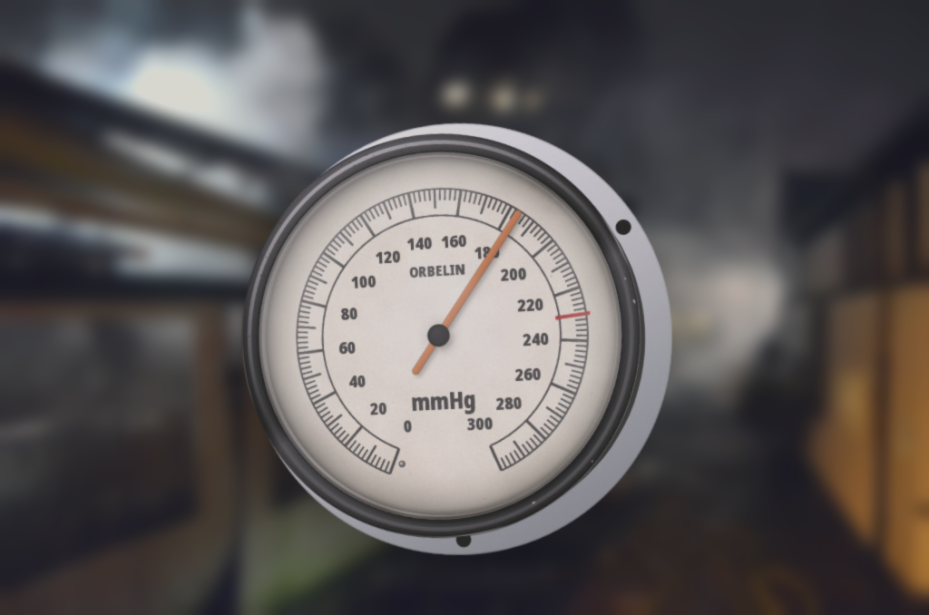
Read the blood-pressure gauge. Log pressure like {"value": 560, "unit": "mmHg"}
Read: {"value": 184, "unit": "mmHg"}
